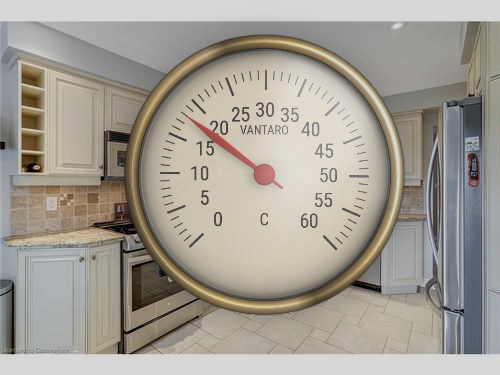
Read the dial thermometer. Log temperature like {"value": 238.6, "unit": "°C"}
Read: {"value": 18, "unit": "°C"}
